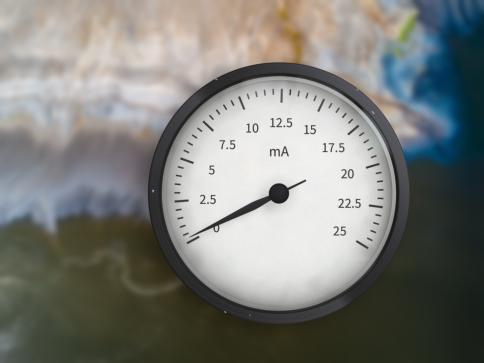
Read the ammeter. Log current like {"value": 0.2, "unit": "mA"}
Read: {"value": 0.25, "unit": "mA"}
